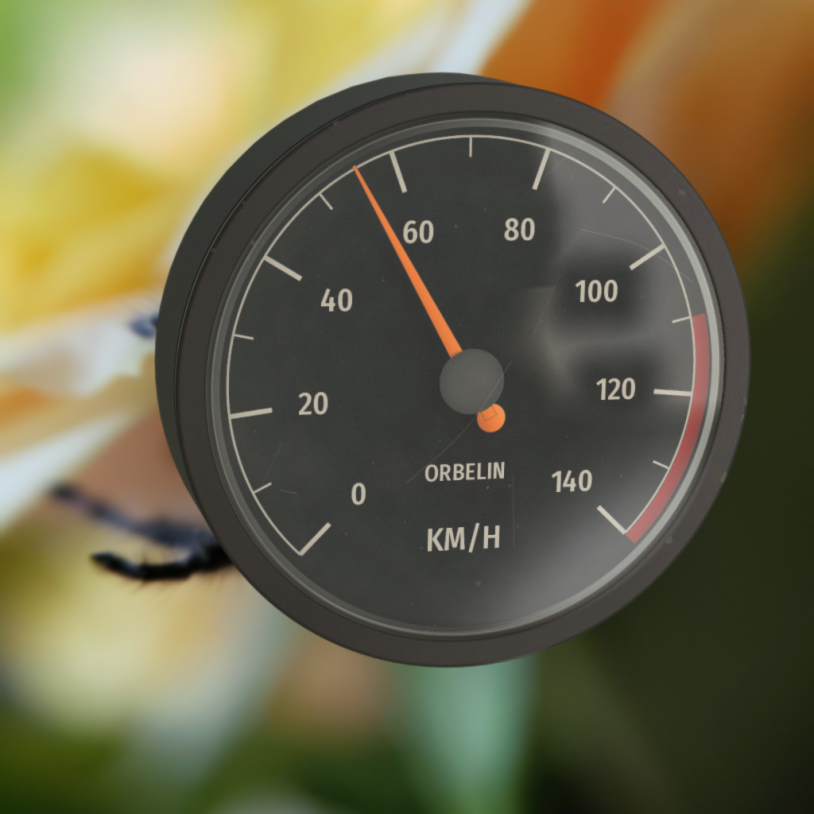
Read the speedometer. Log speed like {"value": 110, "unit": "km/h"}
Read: {"value": 55, "unit": "km/h"}
